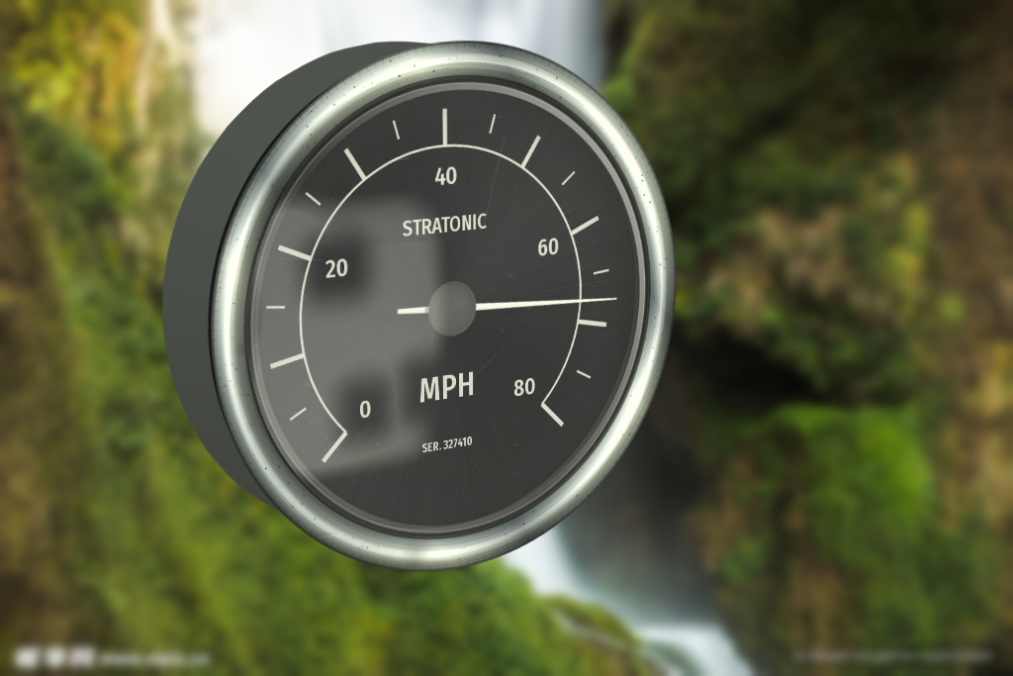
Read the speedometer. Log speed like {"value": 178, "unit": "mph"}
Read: {"value": 67.5, "unit": "mph"}
